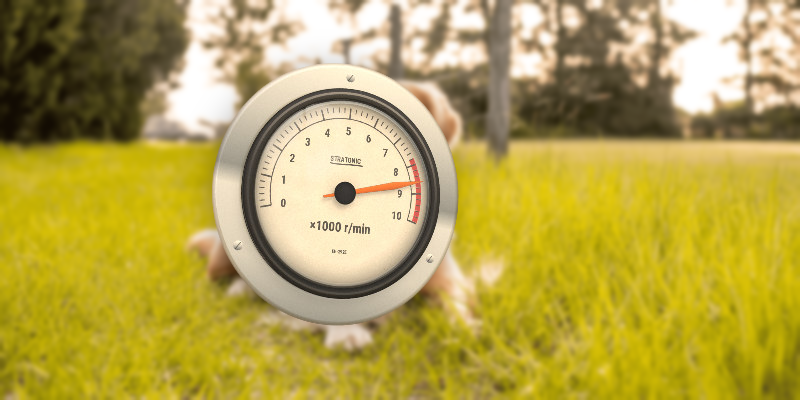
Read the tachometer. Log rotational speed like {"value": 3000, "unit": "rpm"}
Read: {"value": 8600, "unit": "rpm"}
